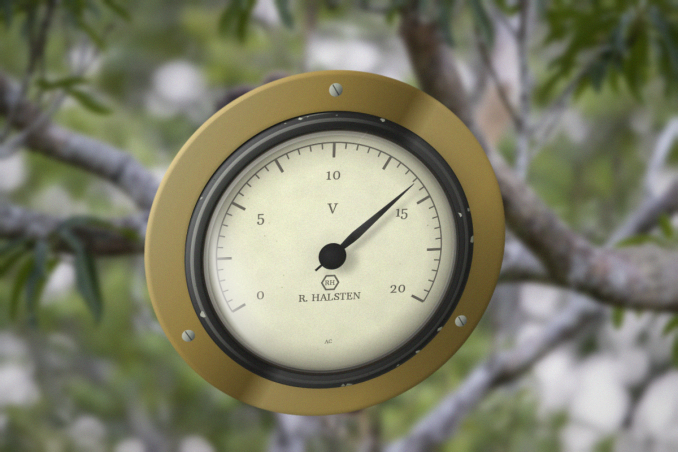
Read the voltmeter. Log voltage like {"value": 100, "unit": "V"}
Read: {"value": 14, "unit": "V"}
